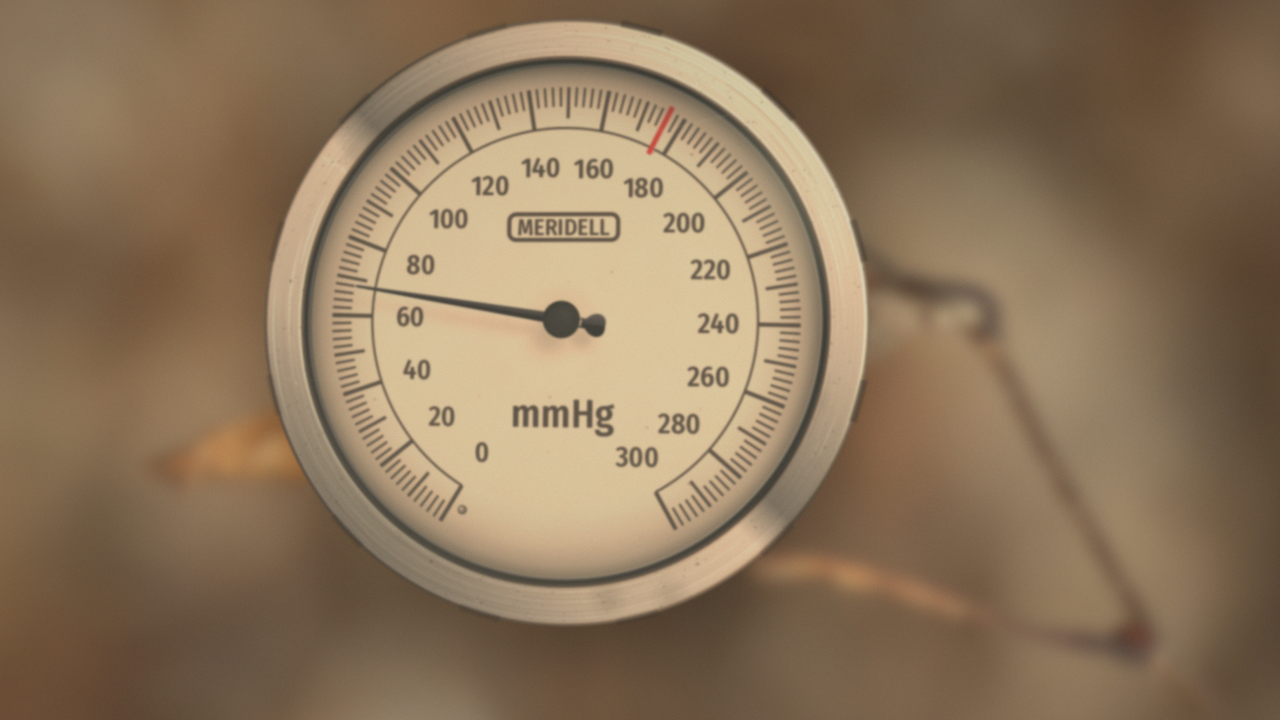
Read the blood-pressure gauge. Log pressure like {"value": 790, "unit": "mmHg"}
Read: {"value": 68, "unit": "mmHg"}
